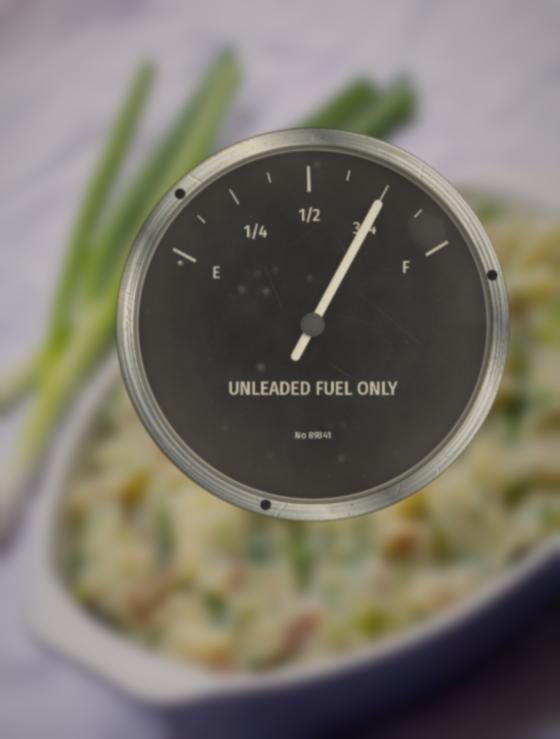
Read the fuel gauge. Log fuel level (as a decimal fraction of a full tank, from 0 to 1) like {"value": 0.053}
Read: {"value": 0.75}
